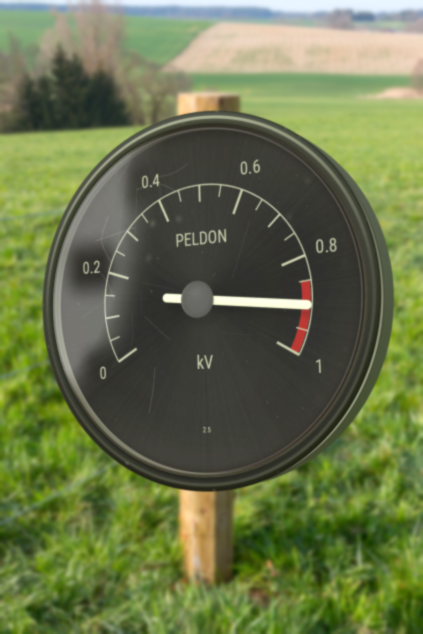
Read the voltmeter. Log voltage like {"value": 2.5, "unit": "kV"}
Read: {"value": 0.9, "unit": "kV"}
